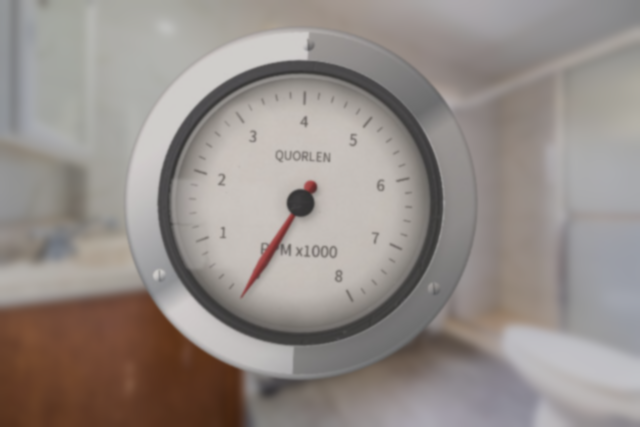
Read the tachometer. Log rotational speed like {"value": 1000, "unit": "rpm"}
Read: {"value": 0, "unit": "rpm"}
